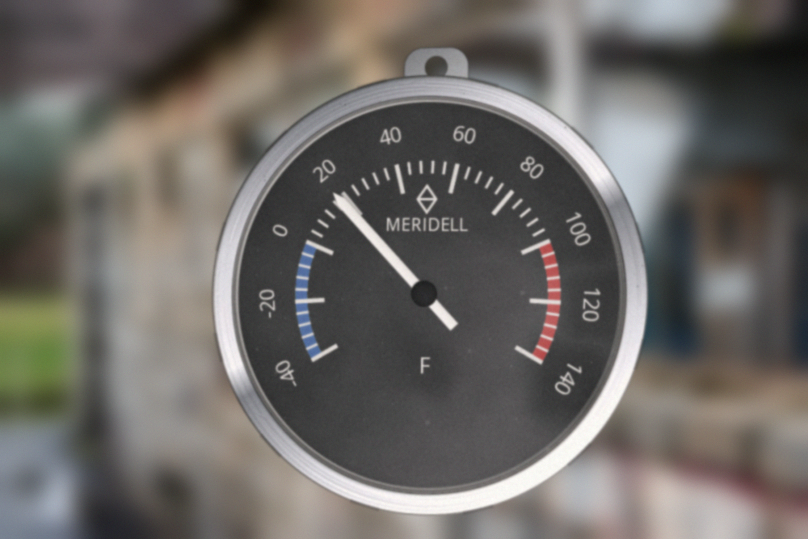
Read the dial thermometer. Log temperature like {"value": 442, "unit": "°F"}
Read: {"value": 18, "unit": "°F"}
